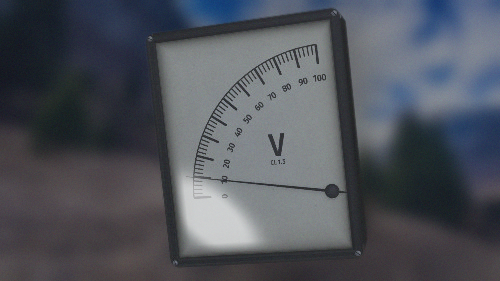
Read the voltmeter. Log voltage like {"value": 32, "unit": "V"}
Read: {"value": 10, "unit": "V"}
